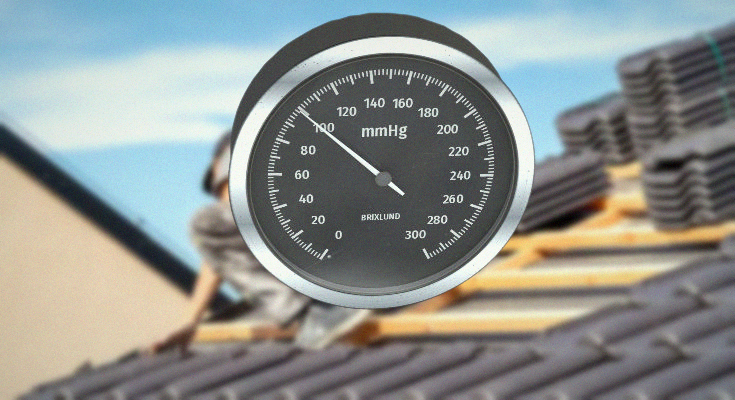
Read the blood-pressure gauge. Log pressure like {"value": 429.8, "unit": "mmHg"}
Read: {"value": 100, "unit": "mmHg"}
